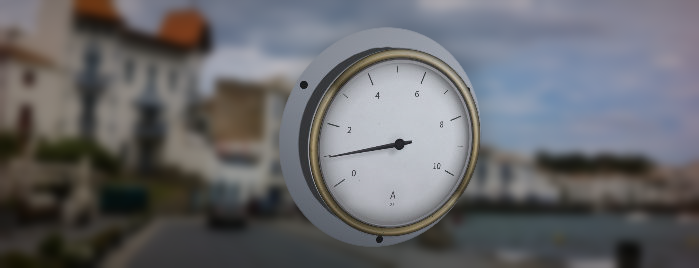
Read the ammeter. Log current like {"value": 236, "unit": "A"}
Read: {"value": 1, "unit": "A"}
